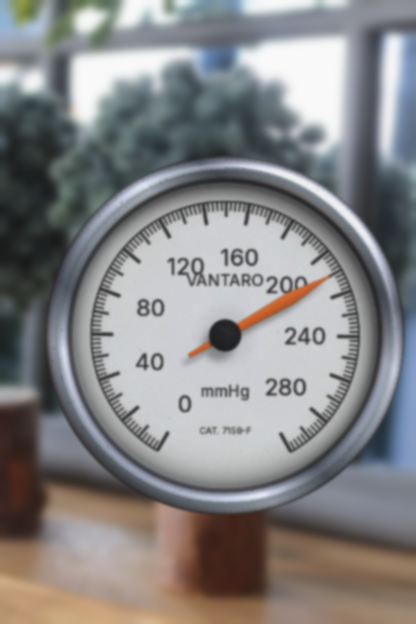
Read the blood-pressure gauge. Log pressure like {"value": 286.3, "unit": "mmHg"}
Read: {"value": 210, "unit": "mmHg"}
